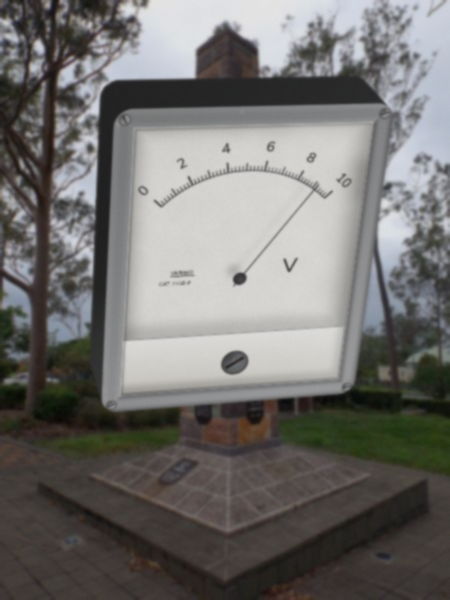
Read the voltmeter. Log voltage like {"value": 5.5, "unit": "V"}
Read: {"value": 9, "unit": "V"}
